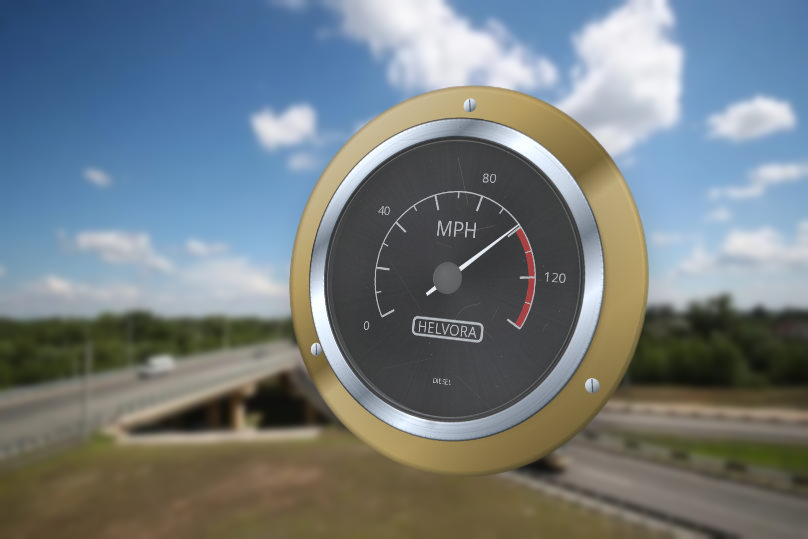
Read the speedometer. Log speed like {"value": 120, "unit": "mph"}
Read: {"value": 100, "unit": "mph"}
